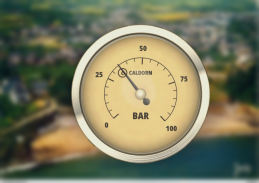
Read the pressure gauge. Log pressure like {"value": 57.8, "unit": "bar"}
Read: {"value": 35, "unit": "bar"}
